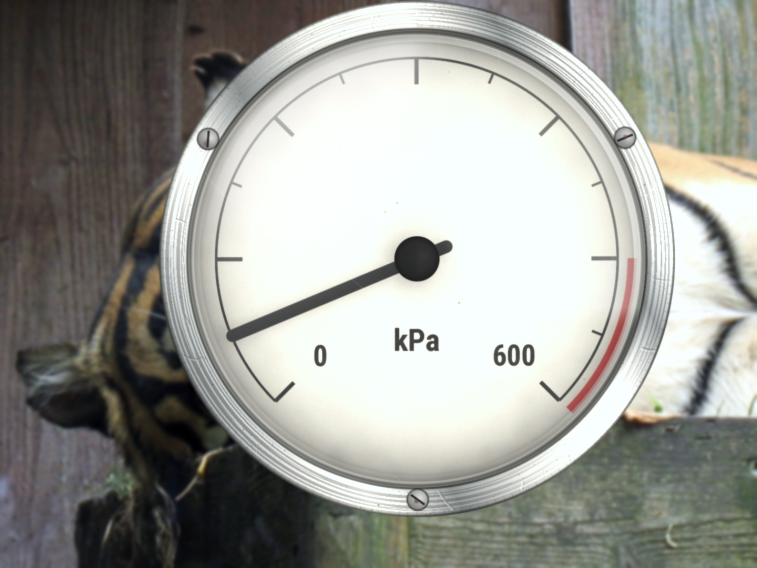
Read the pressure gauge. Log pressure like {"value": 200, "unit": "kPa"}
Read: {"value": 50, "unit": "kPa"}
